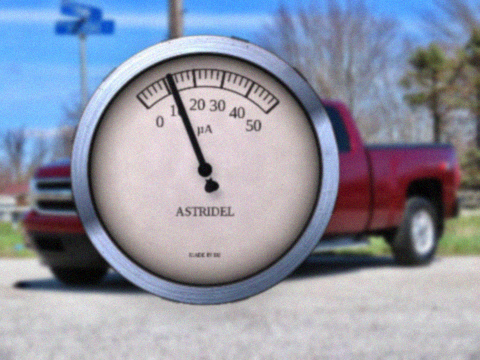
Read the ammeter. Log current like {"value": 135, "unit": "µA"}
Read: {"value": 12, "unit": "µA"}
